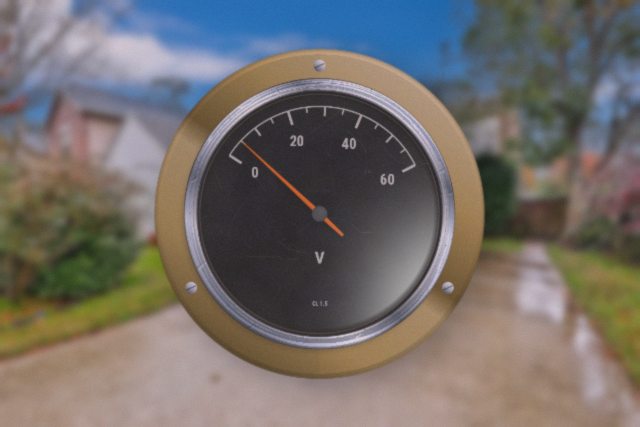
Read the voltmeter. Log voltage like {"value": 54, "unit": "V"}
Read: {"value": 5, "unit": "V"}
